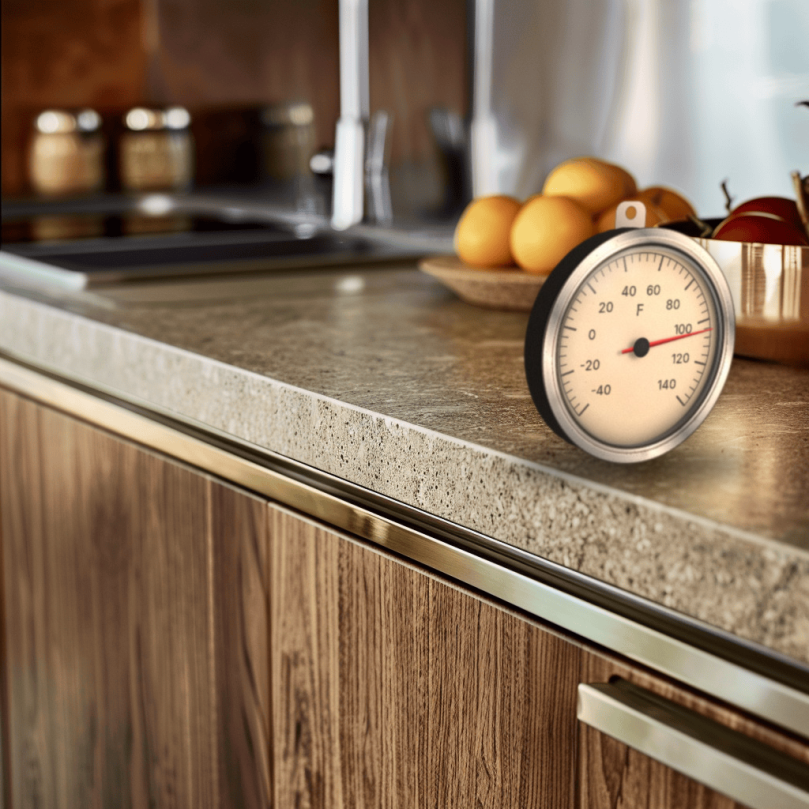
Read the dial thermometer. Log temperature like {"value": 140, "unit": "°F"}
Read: {"value": 104, "unit": "°F"}
